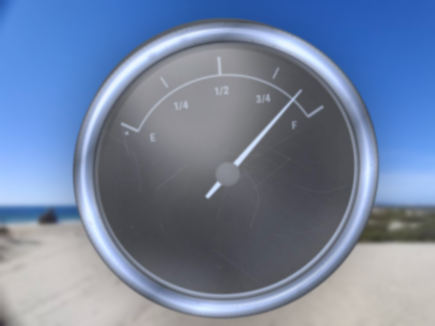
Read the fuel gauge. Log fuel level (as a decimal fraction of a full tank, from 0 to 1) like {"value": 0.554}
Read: {"value": 0.875}
